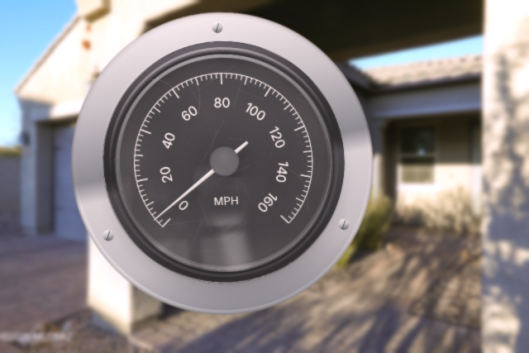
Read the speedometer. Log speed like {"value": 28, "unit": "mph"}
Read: {"value": 4, "unit": "mph"}
